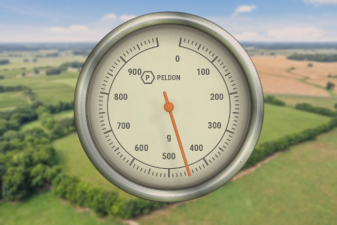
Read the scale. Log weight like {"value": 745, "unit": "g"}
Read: {"value": 450, "unit": "g"}
